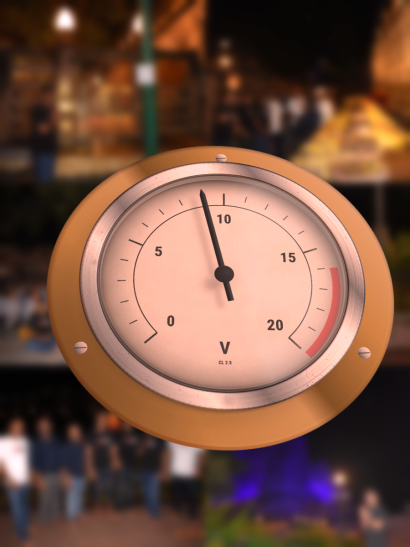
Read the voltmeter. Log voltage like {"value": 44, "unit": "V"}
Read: {"value": 9, "unit": "V"}
